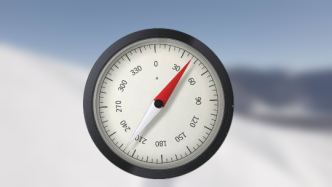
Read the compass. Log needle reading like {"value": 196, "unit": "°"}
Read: {"value": 40, "unit": "°"}
